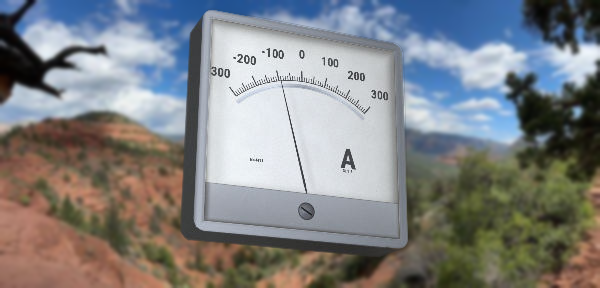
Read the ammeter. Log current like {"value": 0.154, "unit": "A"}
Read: {"value": -100, "unit": "A"}
